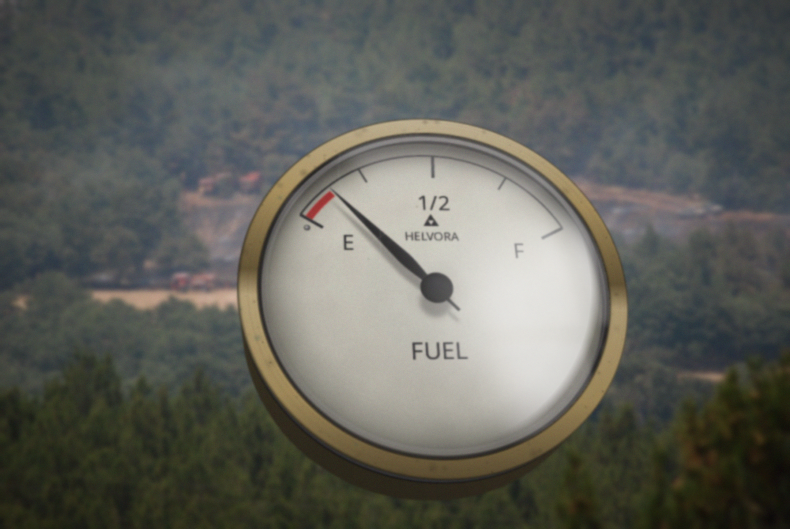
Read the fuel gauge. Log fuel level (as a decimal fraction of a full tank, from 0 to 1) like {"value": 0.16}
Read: {"value": 0.125}
